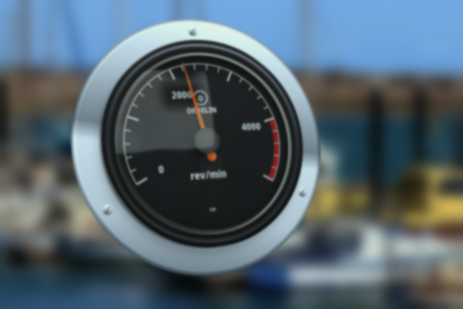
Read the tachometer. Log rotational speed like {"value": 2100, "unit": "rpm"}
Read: {"value": 2200, "unit": "rpm"}
